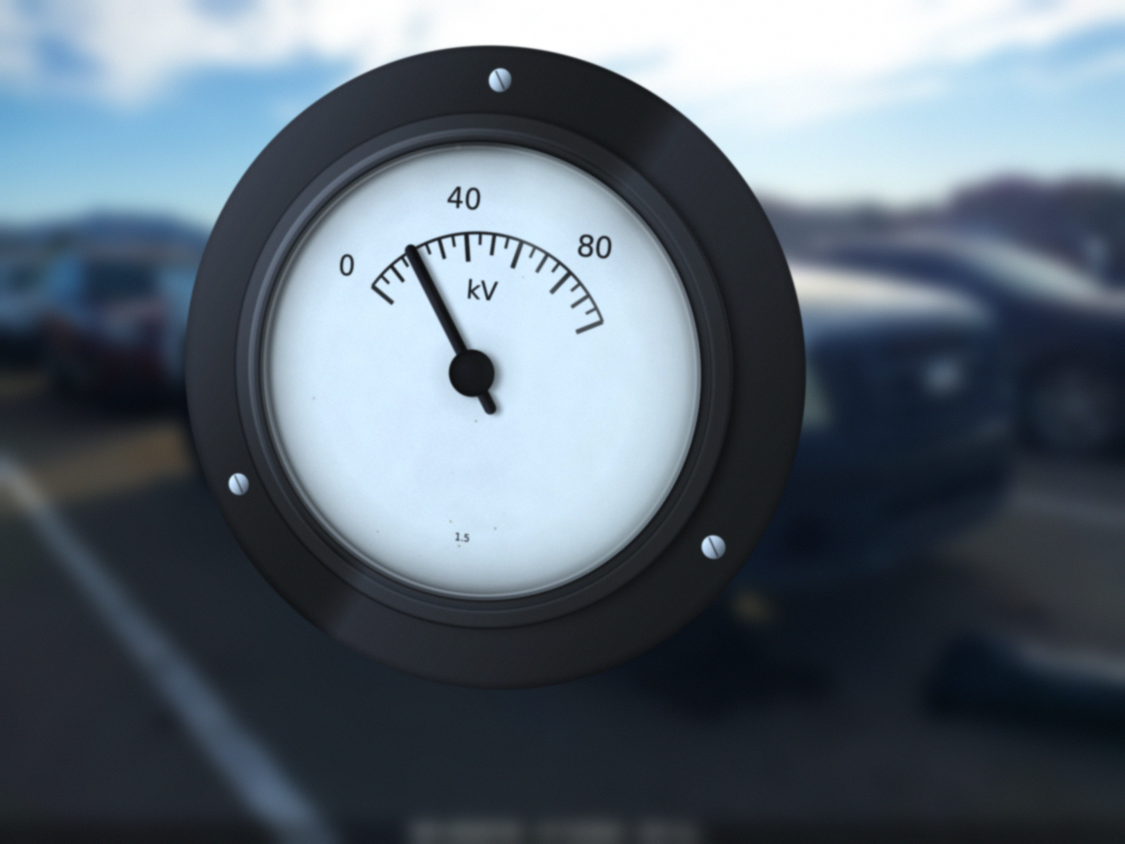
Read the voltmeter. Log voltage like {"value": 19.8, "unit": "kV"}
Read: {"value": 20, "unit": "kV"}
